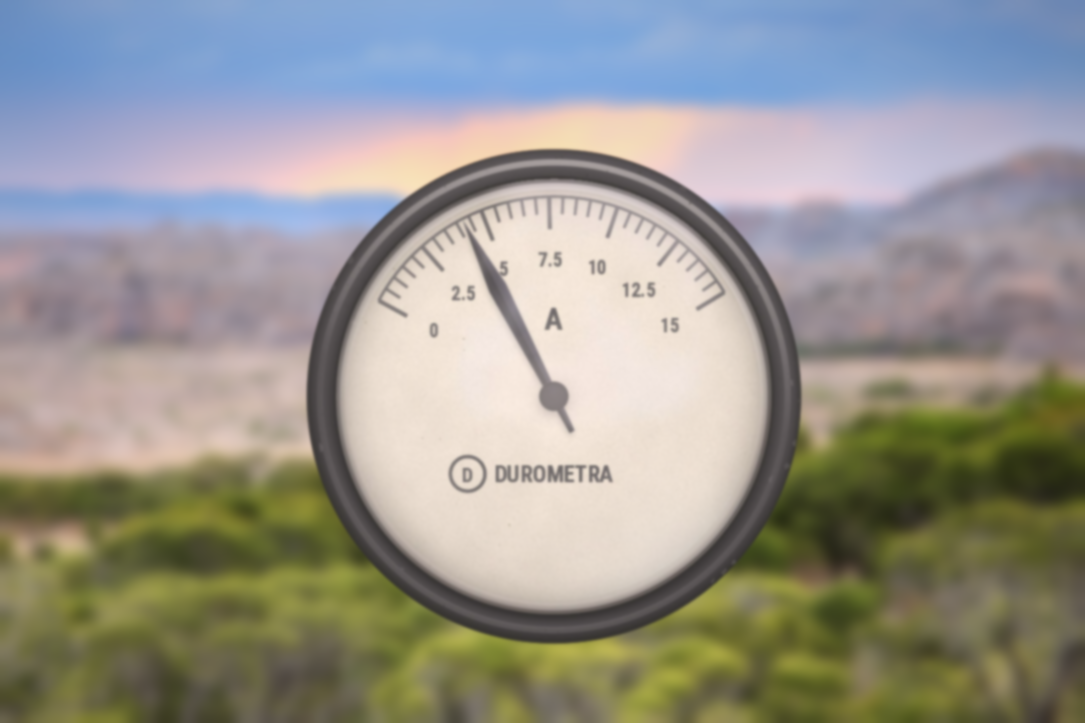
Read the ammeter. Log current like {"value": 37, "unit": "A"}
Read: {"value": 4.25, "unit": "A"}
